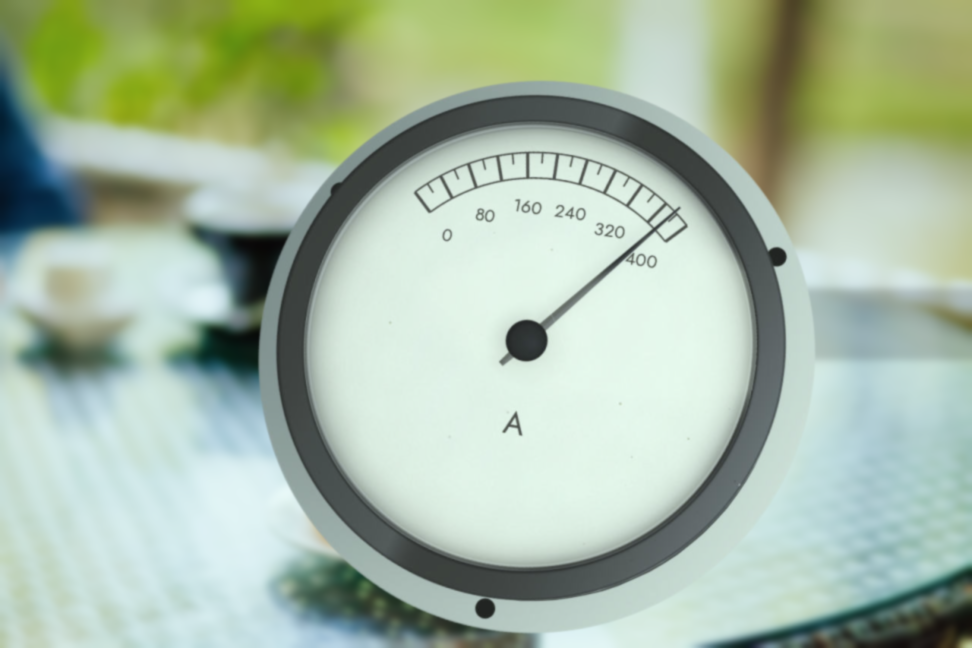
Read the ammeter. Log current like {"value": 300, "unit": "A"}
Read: {"value": 380, "unit": "A"}
